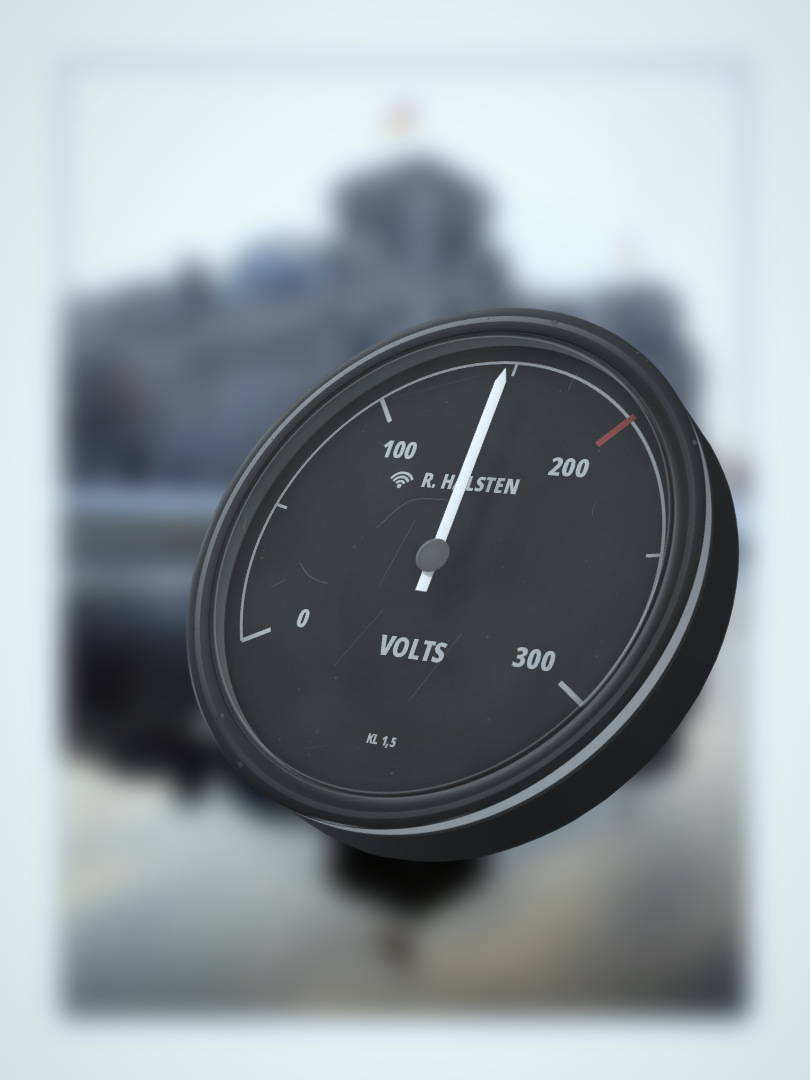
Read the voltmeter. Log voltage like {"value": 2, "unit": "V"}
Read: {"value": 150, "unit": "V"}
